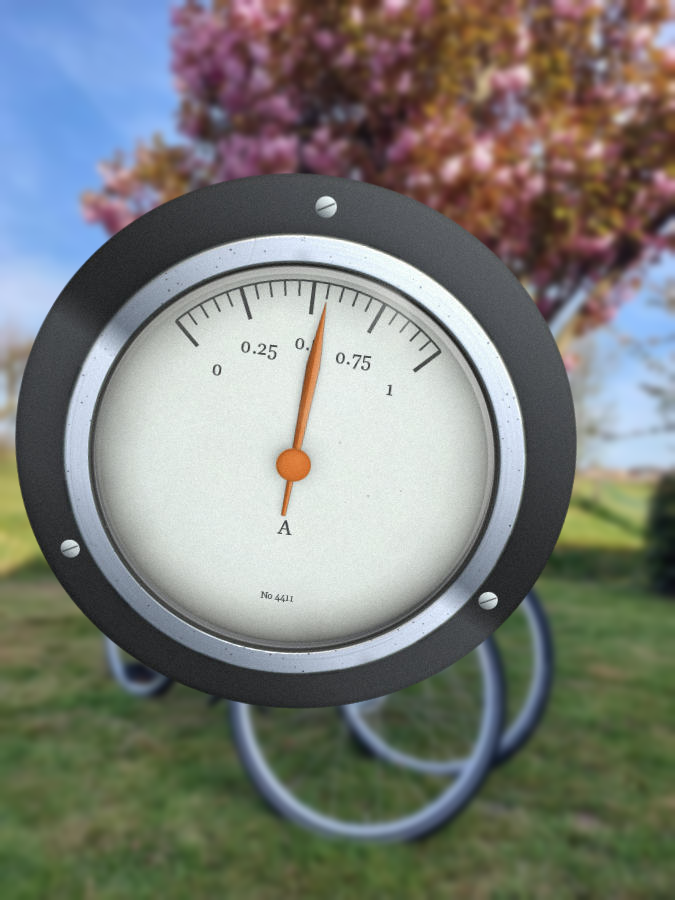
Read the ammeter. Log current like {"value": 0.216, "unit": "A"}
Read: {"value": 0.55, "unit": "A"}
